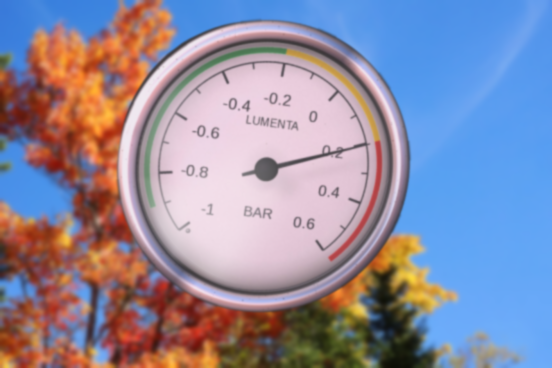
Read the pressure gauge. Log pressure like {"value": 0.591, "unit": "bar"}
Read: {"value": 0.2, "unit": "bar"}
